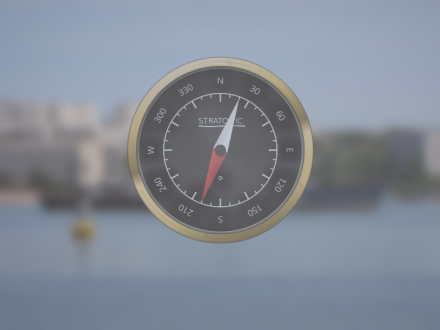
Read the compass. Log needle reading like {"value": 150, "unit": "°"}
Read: {"value": 200, "unit": "°"}
